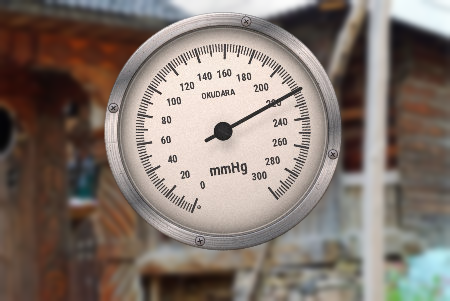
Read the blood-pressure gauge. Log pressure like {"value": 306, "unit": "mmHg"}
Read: {"value": 220, "unit": "mmHg"}
